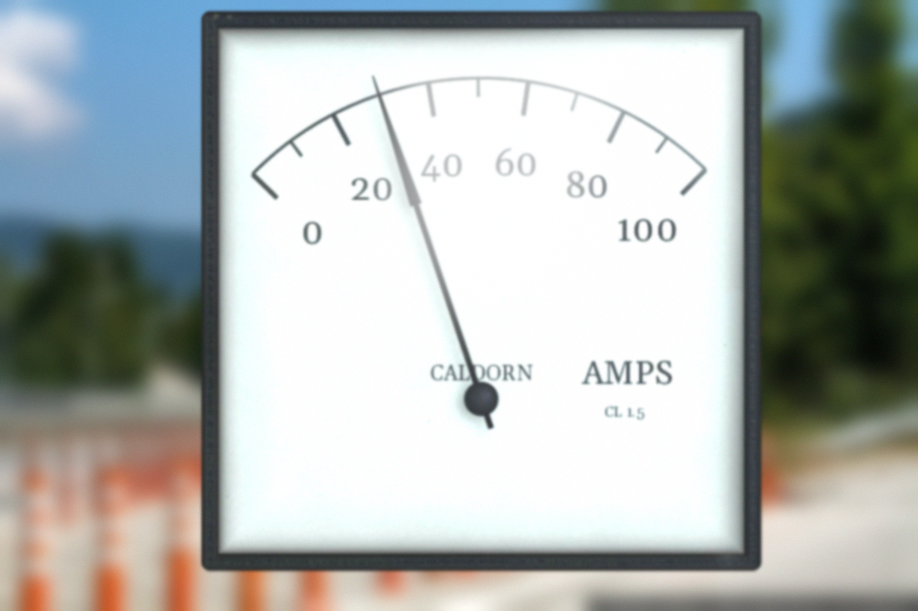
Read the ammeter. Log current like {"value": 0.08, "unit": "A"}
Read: {"value": 30, "unit": "A"}
